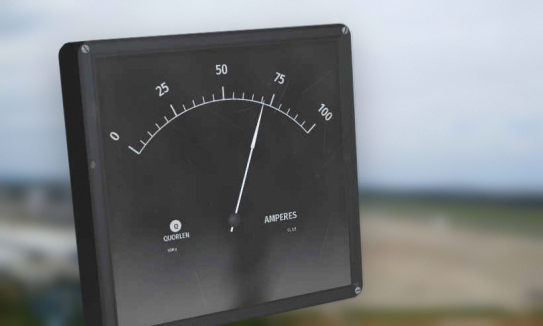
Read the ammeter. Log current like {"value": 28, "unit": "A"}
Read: {"value": 70, "unit": "A"}
